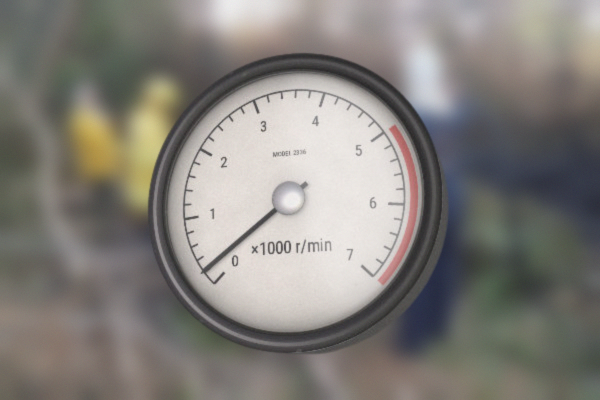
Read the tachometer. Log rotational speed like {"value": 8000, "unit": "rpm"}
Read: {"value": 200, "unit": "rpm"}
